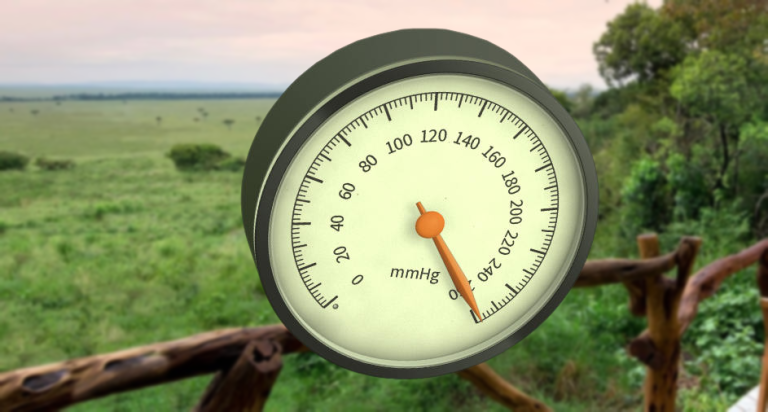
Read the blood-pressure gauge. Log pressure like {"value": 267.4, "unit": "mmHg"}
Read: {"value": 258, "unit": "mmHg"}
